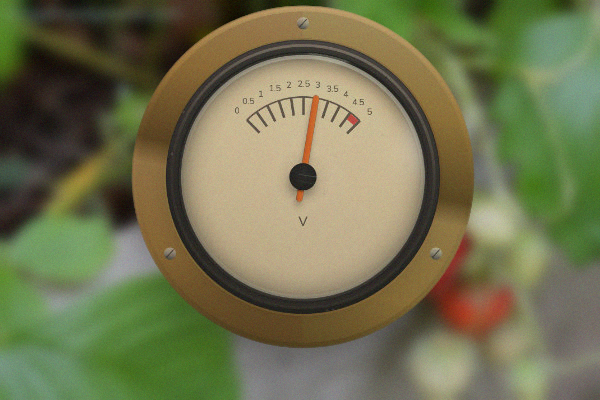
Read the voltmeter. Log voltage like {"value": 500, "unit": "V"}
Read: {"value": 3, "unit": "V"}
